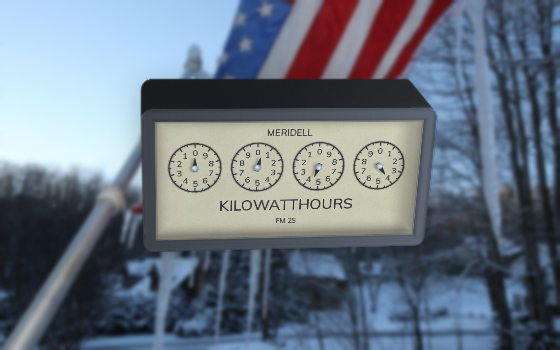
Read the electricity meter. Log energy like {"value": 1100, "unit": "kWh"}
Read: {"value": 44, "unit": "kWh"}
